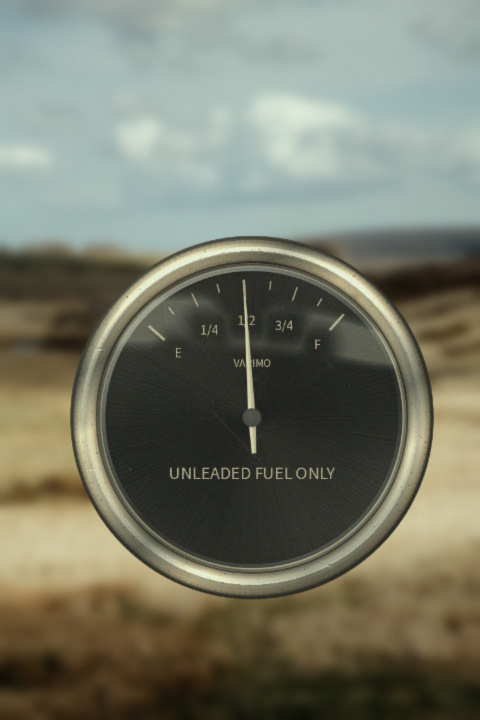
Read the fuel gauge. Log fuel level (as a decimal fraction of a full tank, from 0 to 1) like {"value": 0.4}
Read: {"value": 0.5}
